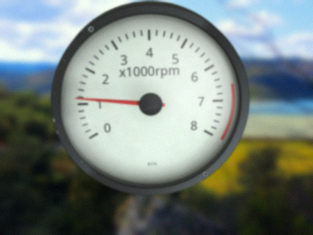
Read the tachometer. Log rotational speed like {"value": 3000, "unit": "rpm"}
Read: {"value": 1200, "unit": "rpm"}
